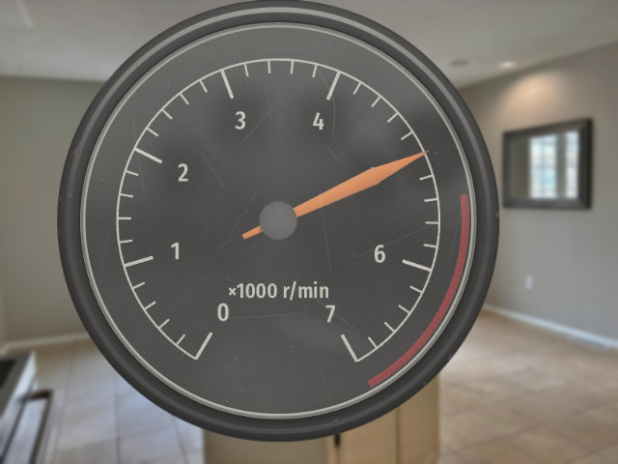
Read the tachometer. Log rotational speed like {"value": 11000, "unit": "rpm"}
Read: {"value": 5000, "unit": "rpm"}
